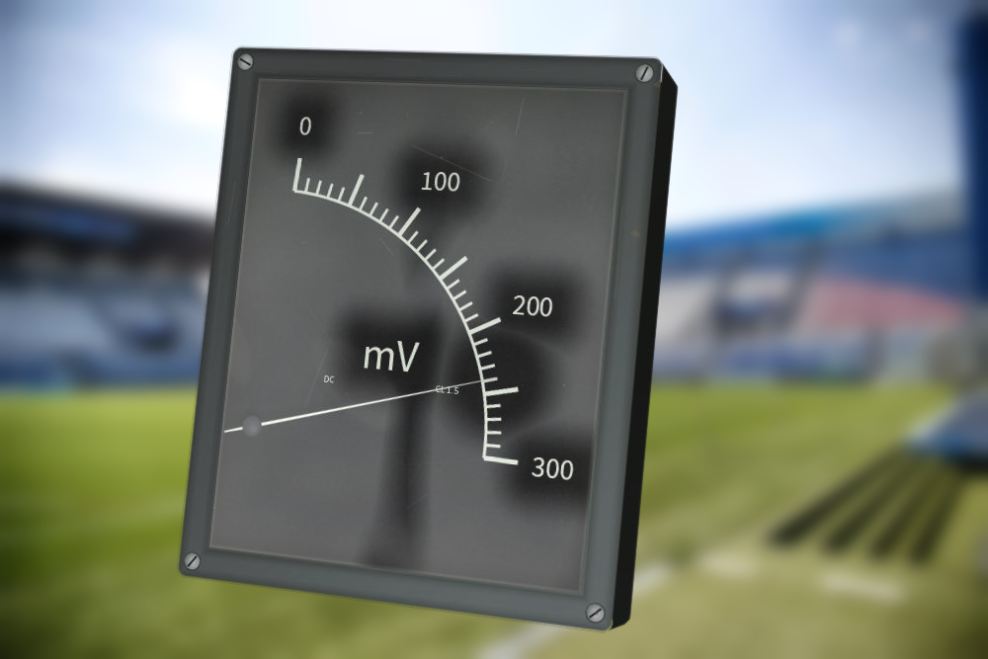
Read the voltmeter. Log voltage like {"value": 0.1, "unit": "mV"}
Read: {"value": 240, "unit": "mV"}
